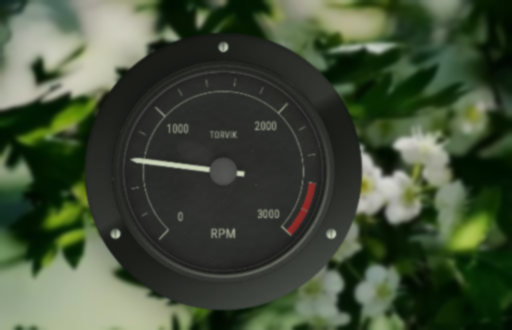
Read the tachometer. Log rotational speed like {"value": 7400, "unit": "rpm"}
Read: {"value": 600, "unit": "rpm"}
